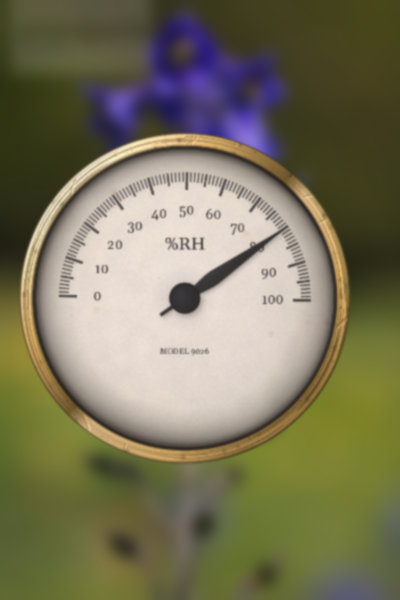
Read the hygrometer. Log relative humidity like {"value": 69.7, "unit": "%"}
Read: {"value": 80, "unit": "%"}
